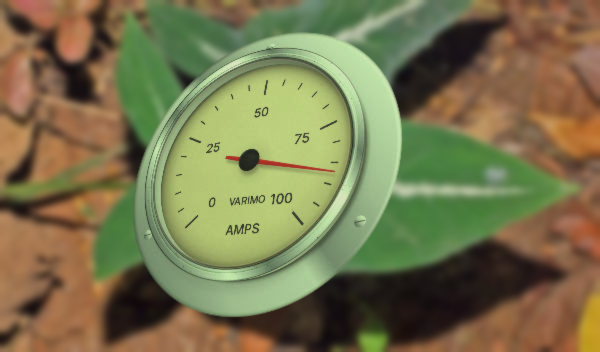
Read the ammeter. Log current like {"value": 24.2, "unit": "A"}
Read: {"value": 87.5, "unit": "A"}
